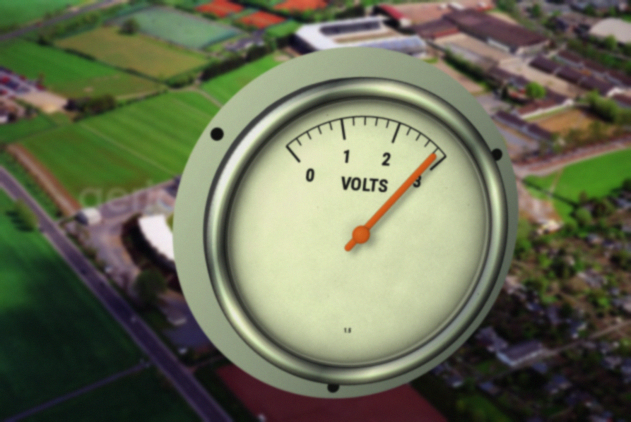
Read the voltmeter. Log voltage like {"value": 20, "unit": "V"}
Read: {"value": 2.8, "unit": "V"}
